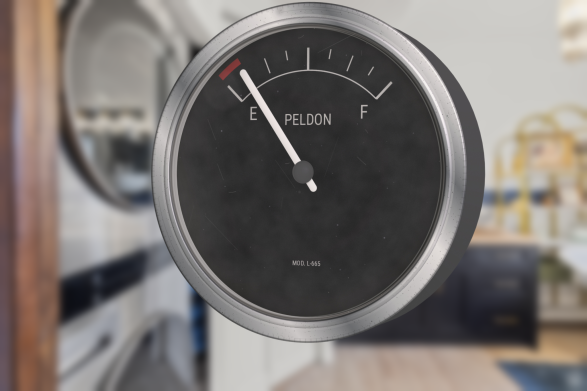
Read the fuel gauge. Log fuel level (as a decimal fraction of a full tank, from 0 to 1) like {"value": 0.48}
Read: {"value": 0.125}
